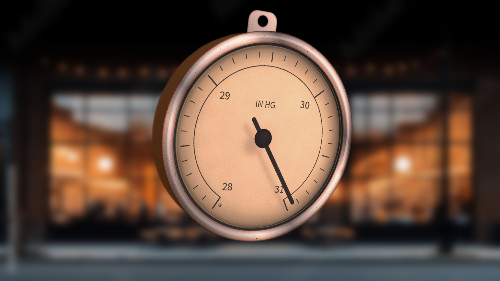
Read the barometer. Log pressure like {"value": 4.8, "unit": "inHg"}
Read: {"value": 30.95, "unit": "inHg"}
